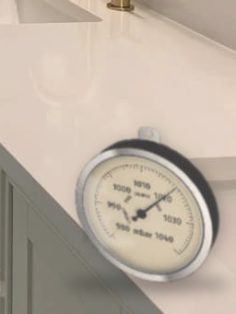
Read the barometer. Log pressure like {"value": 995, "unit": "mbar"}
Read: {"value": 1020, "unit": "mbar"}
